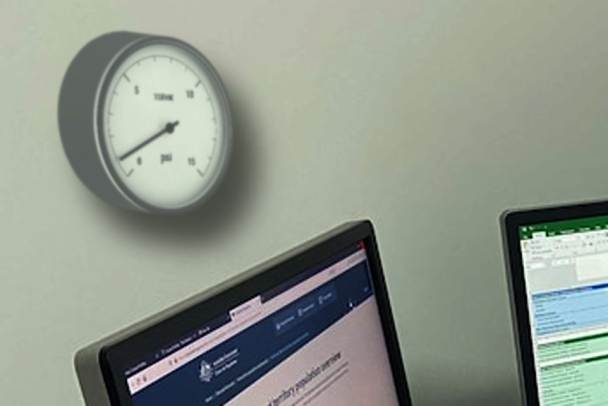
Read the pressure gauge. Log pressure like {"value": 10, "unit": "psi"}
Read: {"value": 1, "unit": "psi"}
